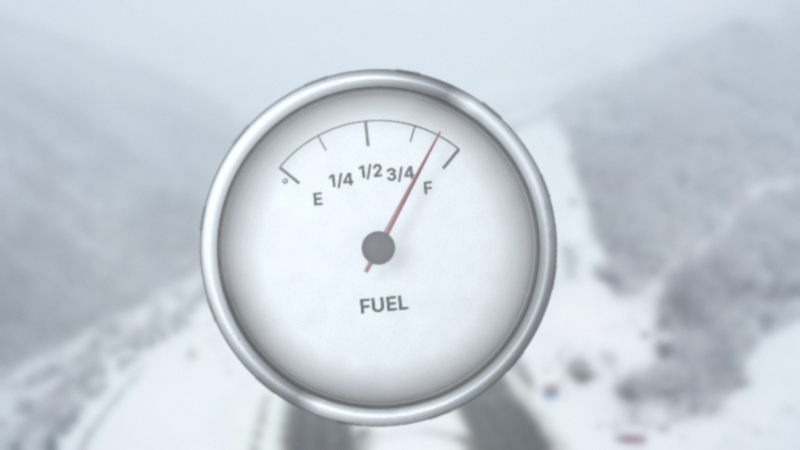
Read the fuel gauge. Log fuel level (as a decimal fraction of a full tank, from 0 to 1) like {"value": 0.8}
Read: {"value": 0.875}
